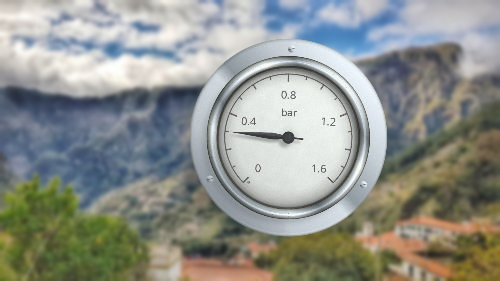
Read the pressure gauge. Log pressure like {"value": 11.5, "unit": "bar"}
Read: {"value": 0.3, "unit": "bar"}
